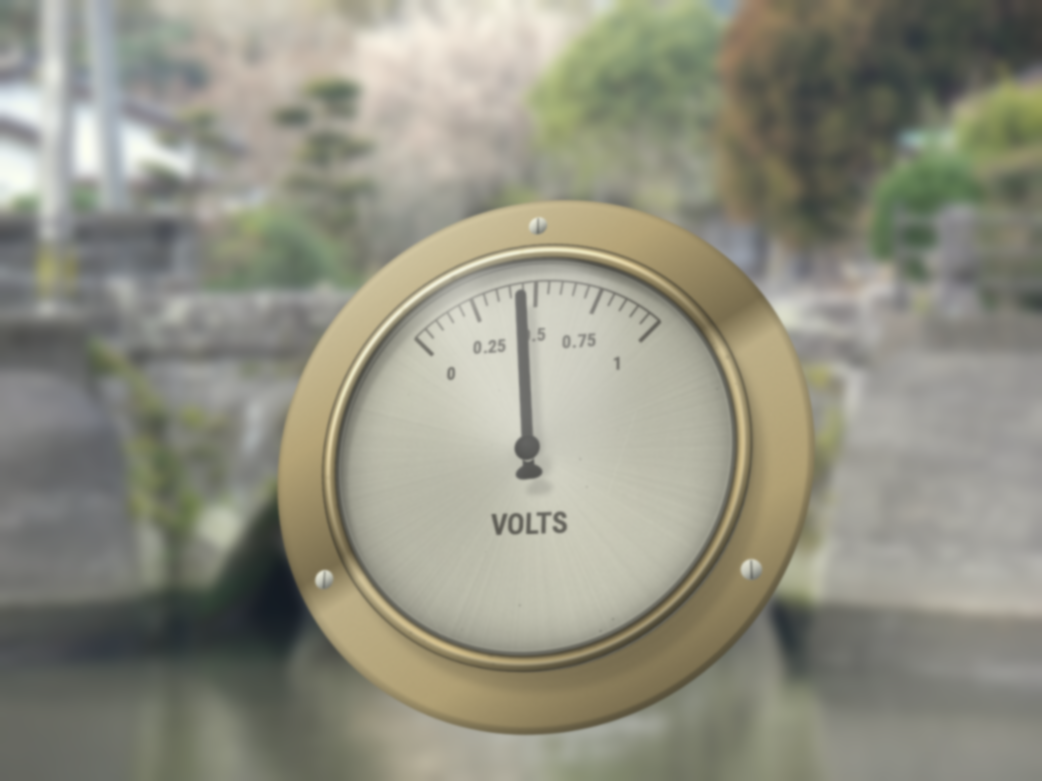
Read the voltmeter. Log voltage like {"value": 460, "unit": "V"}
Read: {"value": 0.45, "unit": "V"}
